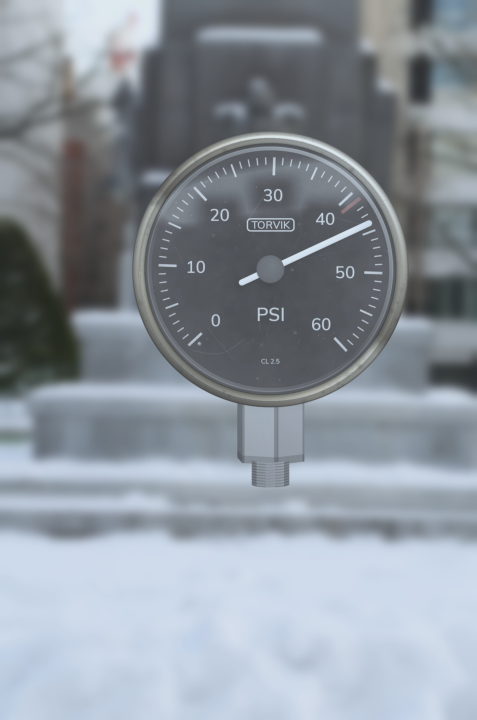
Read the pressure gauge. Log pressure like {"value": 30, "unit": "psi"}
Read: {"value": 44, "unit": "psi"}
